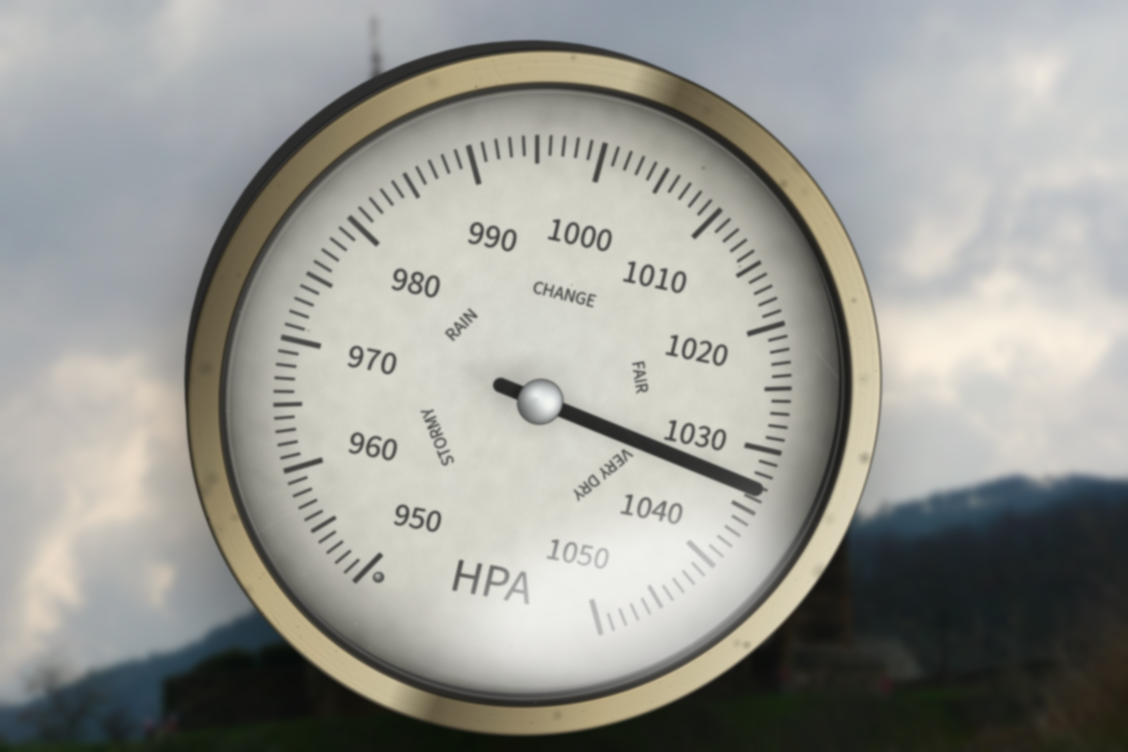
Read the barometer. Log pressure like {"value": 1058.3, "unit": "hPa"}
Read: {"value": 1033, "unit": "hPa"}
